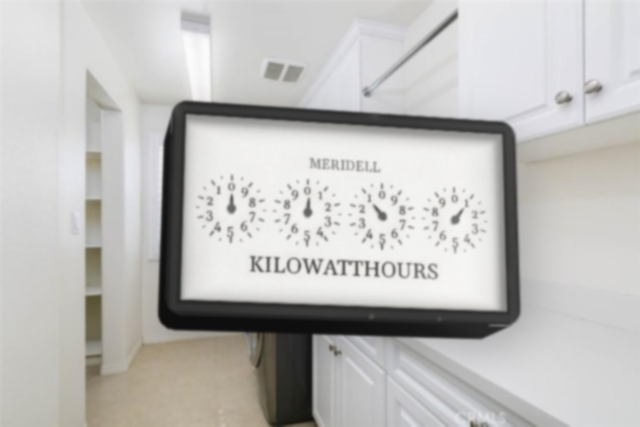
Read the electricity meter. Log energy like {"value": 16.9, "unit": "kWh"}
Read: {"value": 11, "unit": "kWh"}
